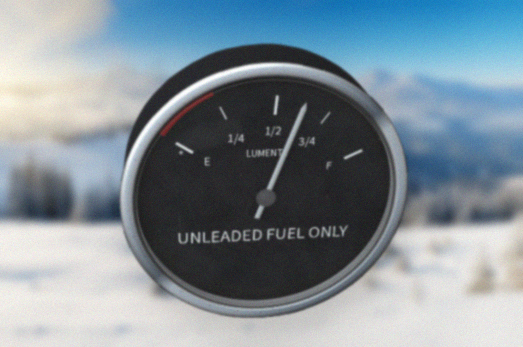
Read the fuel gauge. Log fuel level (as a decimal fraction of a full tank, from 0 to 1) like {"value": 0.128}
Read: {"value": 0.625}
